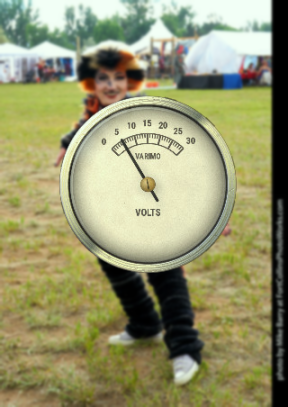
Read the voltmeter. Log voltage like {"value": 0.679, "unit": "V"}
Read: {"value": 5, "unit": "V"}
